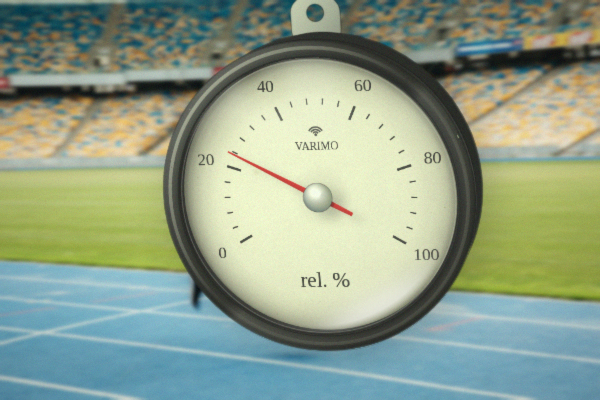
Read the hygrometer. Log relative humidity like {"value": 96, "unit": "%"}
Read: {"value": 24, "unit": "%"}
